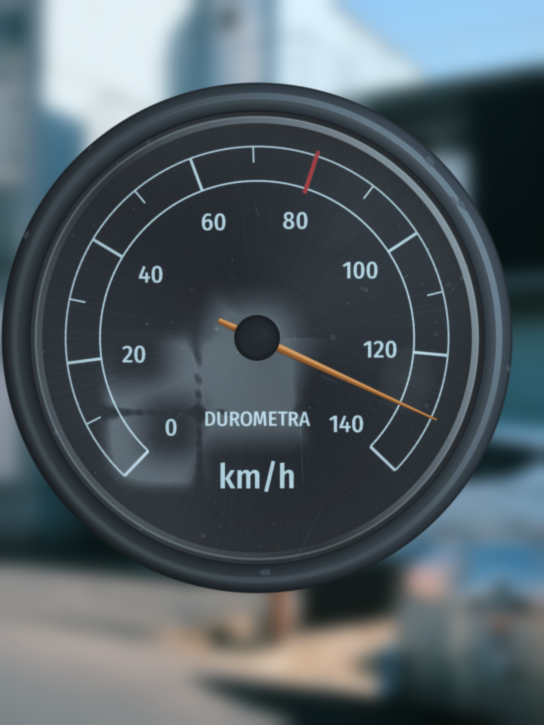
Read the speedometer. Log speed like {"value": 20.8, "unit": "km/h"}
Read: {"value": 130, "unit": "km/h"}
